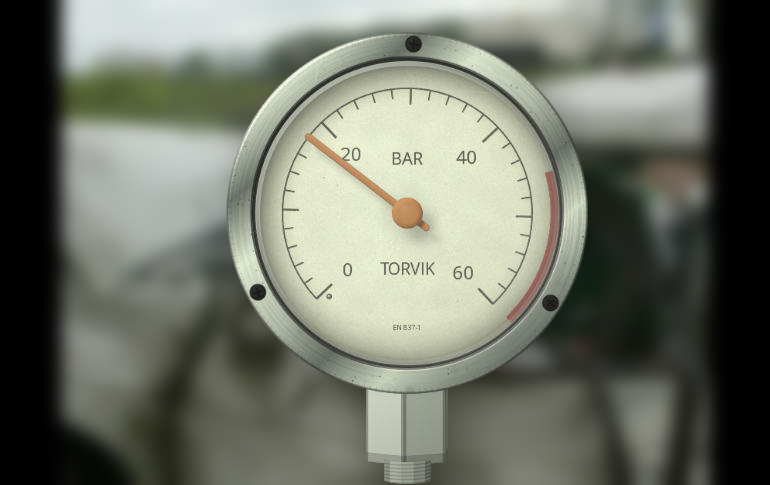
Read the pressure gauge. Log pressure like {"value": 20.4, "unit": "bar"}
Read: {"value": 18, "unit": "bar"}
